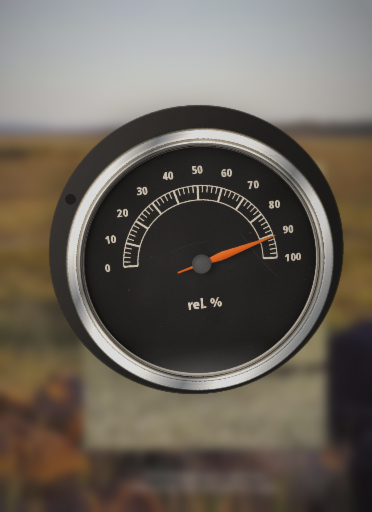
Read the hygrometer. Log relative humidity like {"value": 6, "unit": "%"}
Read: {"value": 90, "unit": "%"}
